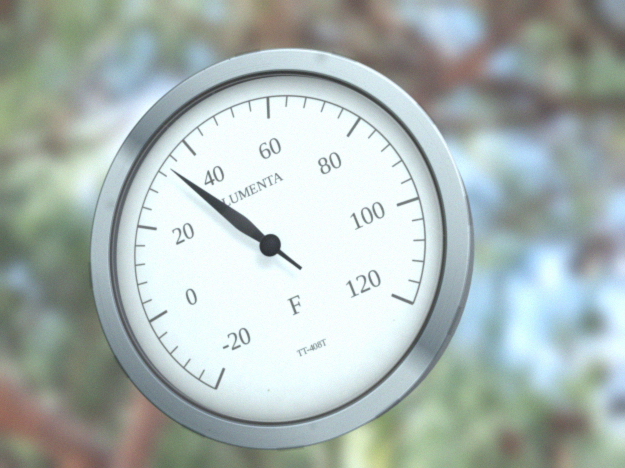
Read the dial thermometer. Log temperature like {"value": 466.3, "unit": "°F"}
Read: {"value": 34, "unit": "°F"}
